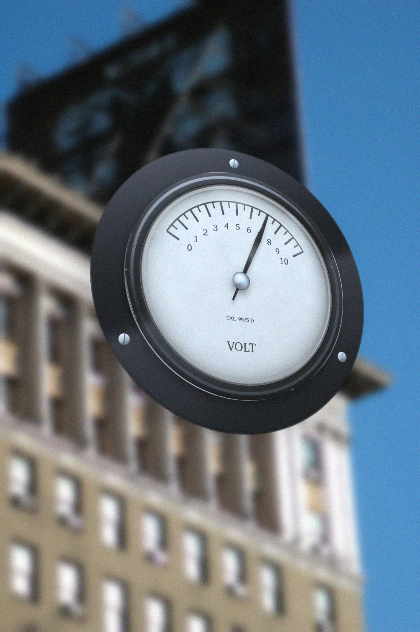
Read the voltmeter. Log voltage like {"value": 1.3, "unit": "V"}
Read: {"value": 7, "unit": "V"}
